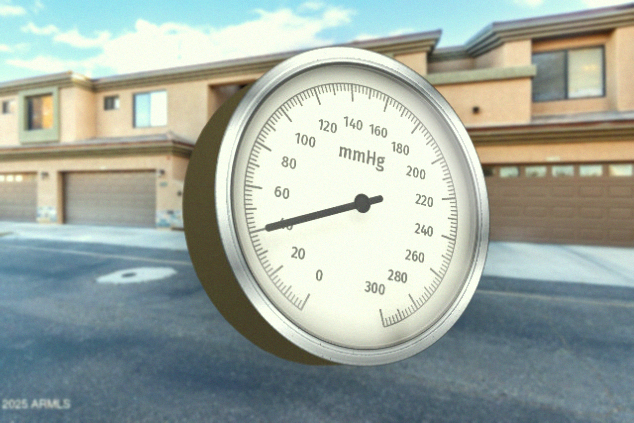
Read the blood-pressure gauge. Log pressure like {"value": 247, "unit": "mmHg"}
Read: {"value": 40, "unit": "mmHg"}
